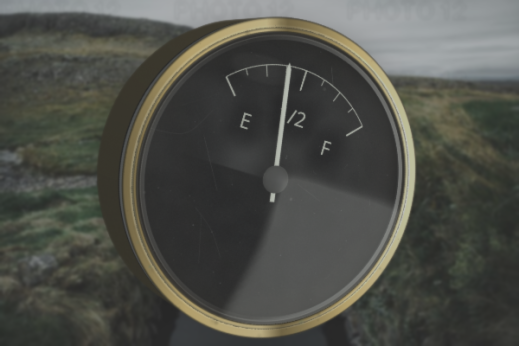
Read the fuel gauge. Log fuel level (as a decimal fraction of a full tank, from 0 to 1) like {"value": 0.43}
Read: {"value": 0.375}
